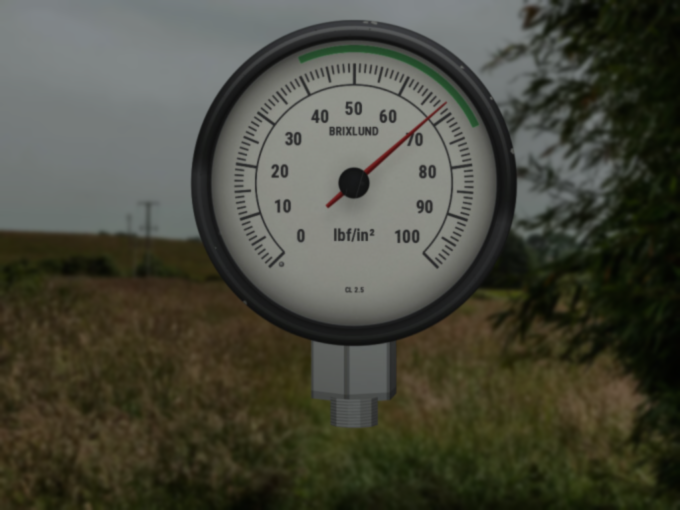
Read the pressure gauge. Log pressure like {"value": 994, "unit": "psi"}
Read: {"value": 68, "unit": "psi"}
